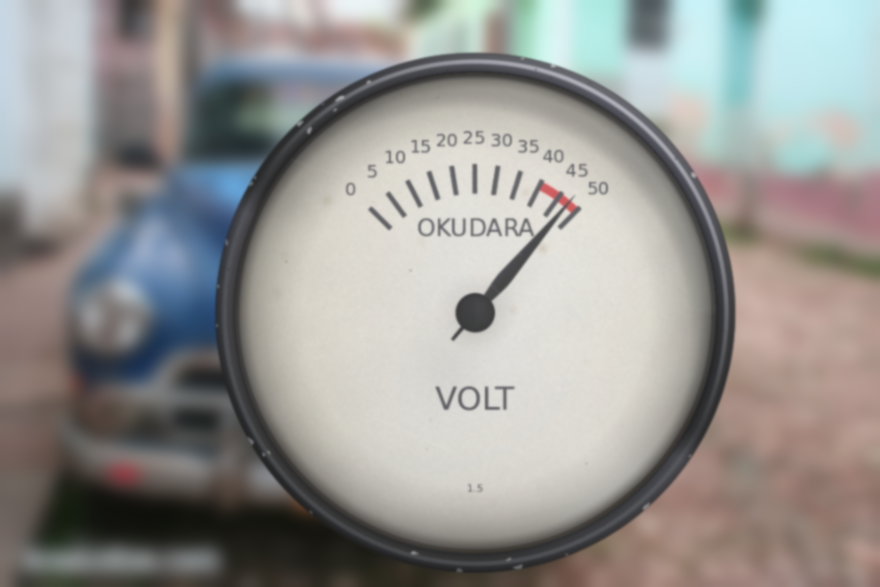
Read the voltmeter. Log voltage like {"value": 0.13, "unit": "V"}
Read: {"value": 47.5, "unit": "V"}
